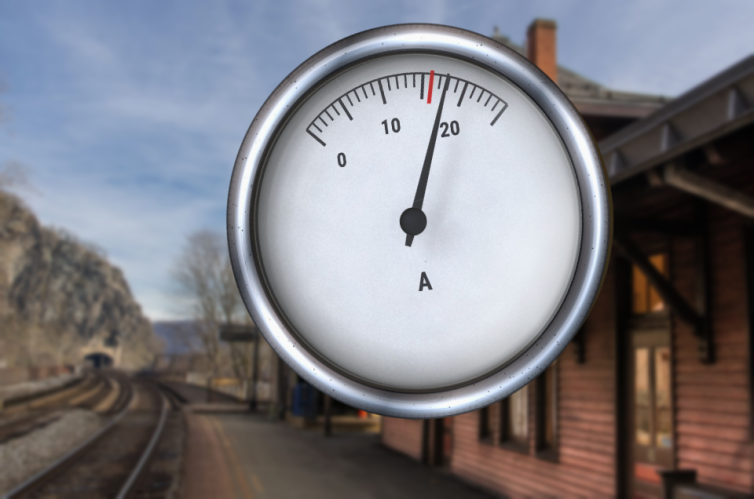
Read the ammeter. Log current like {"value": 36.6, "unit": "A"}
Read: {"value": 18, "unit": "A"}
